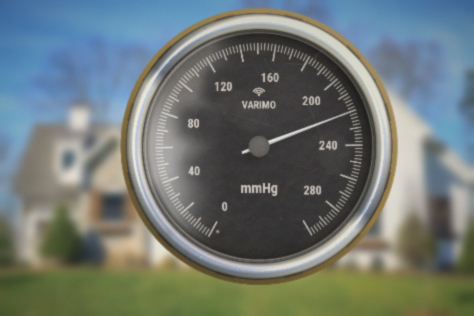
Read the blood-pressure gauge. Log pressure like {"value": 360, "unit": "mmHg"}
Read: {"value": 220, "unit": "mmHg"}
